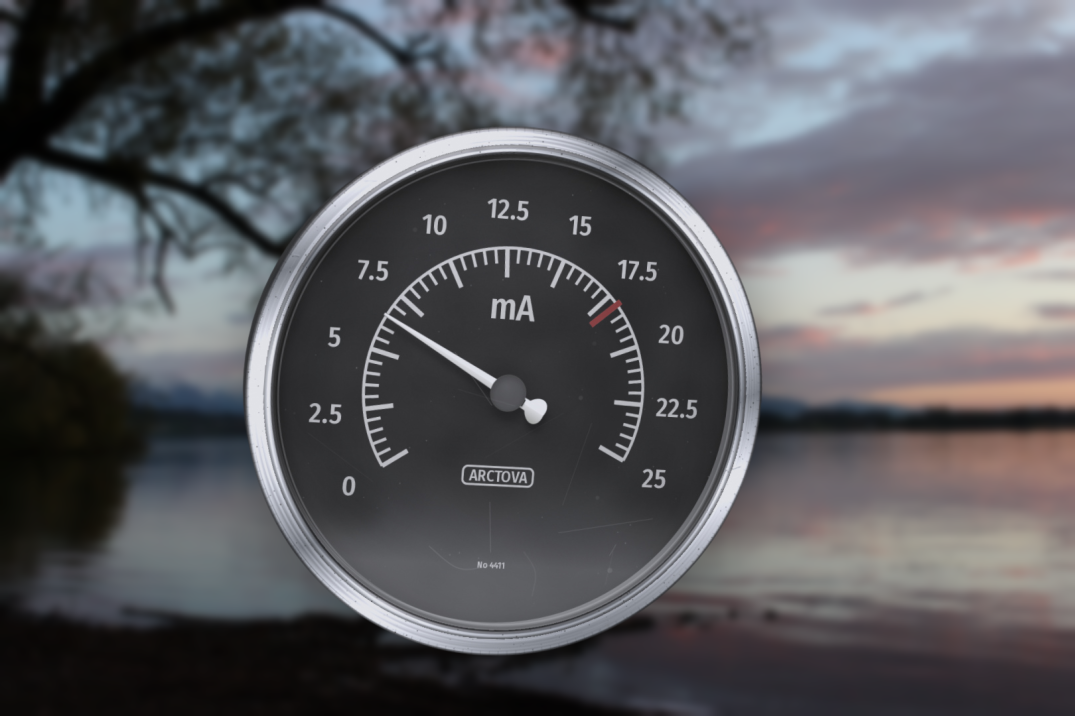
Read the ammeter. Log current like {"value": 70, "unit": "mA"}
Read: {"value": 6.5, "unit": "mA"}
